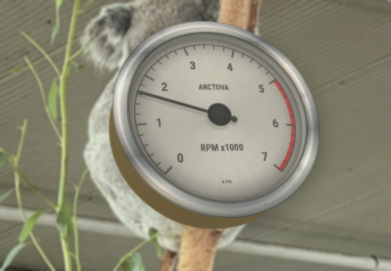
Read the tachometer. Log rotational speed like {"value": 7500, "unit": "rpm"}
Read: {"value": 1600, "unit": "rpm"}
